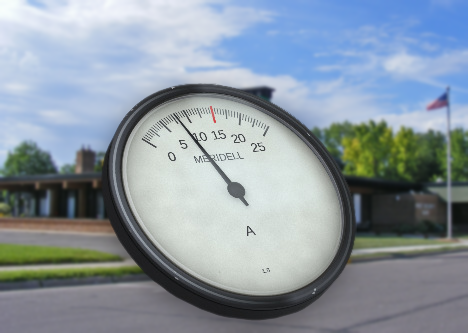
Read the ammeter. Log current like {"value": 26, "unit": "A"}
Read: {"value": 7.5, "unit": "A"}
